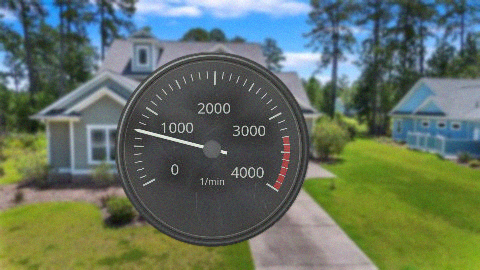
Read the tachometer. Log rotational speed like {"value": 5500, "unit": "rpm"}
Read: {"value": 700, "unit": "rpm"}
